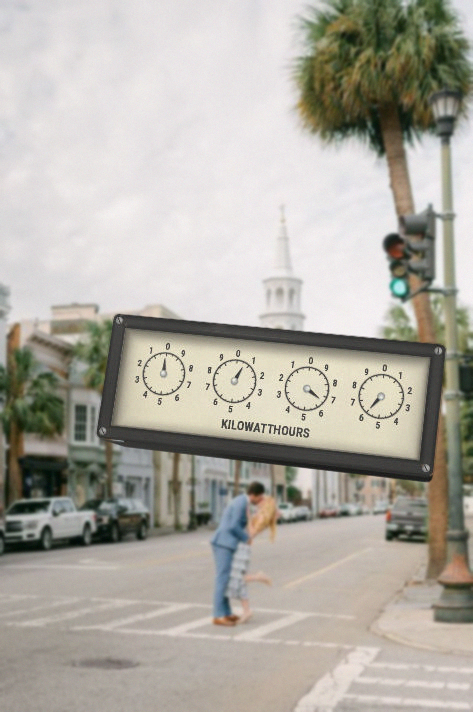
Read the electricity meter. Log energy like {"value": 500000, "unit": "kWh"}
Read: {"value": 66, "unit": "kWh"}
